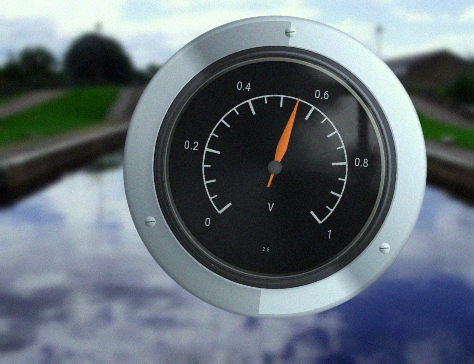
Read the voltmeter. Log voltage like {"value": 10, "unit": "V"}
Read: {"value": 0.55, "unit": "V"}
